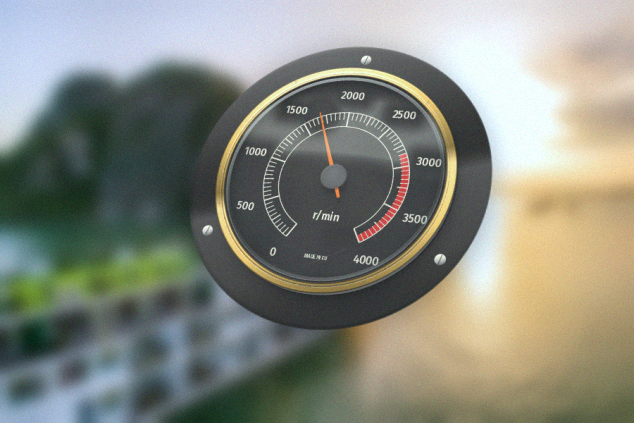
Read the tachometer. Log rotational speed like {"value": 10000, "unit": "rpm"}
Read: {"value": 1700, "unit": "rpm"}
